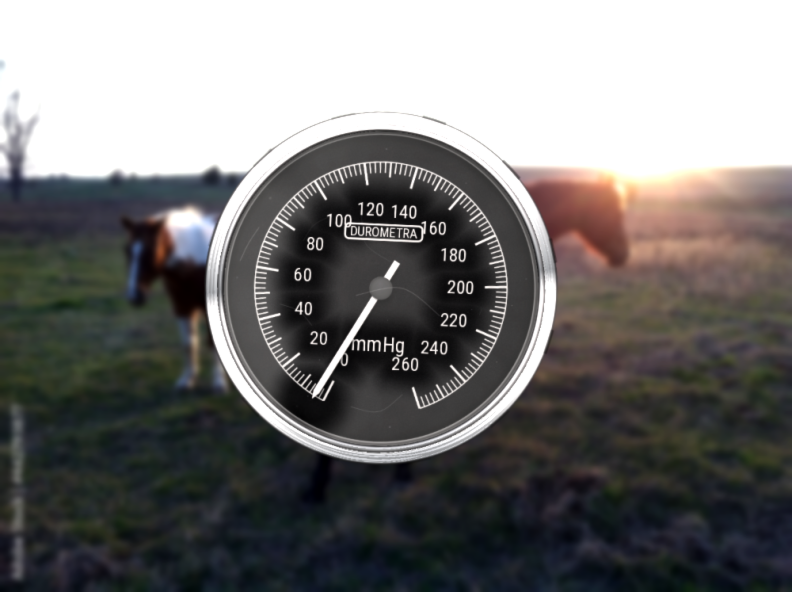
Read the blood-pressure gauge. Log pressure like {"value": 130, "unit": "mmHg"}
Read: {"value": 4, "unit": "mmHg"}
